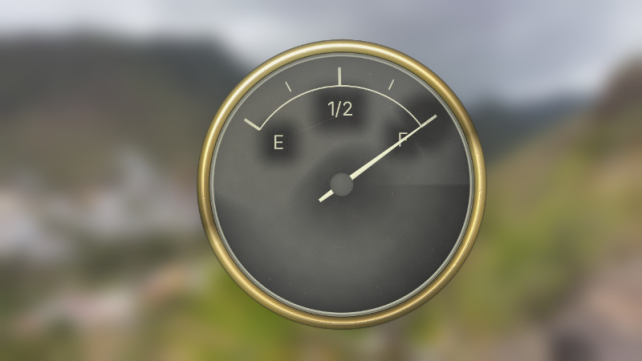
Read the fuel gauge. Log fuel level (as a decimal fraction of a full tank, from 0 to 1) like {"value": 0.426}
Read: {"value": 1}
